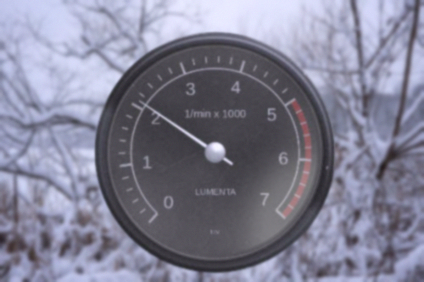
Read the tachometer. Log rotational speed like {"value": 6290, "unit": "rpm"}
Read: {"value": 2100, "unit": "rpm"}
